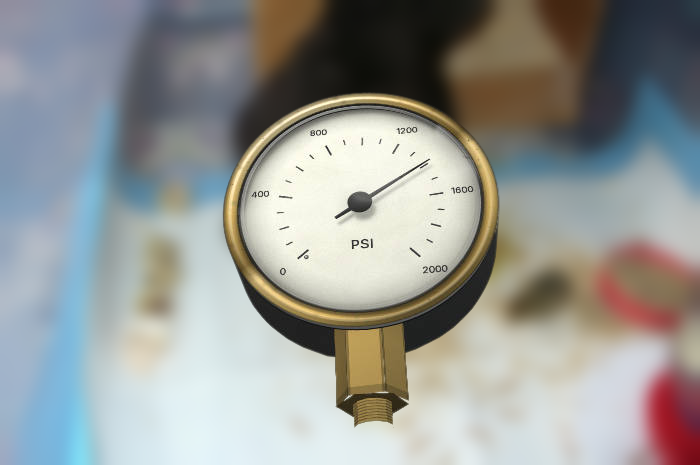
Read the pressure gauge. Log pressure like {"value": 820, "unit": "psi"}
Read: {"value": 1400, "unit": "psi"}
